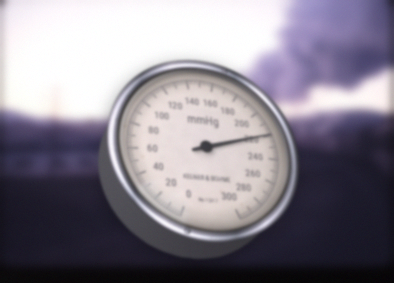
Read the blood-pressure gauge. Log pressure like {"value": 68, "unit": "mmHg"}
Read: {"value": 220, "unit": "mmHg"}
